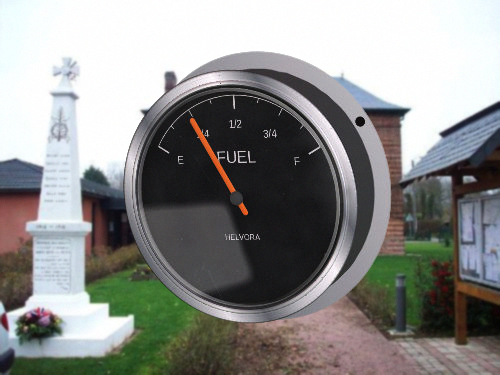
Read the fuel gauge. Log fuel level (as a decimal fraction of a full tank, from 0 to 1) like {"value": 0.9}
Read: {"value": 0.25}
